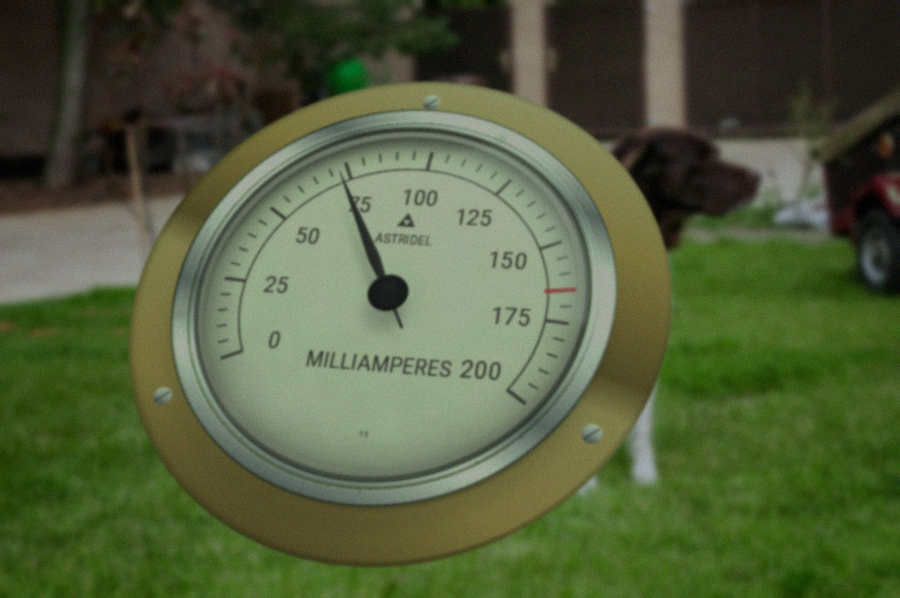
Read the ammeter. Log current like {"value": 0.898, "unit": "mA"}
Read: {"value": 72.5, "unit": "mA"}
